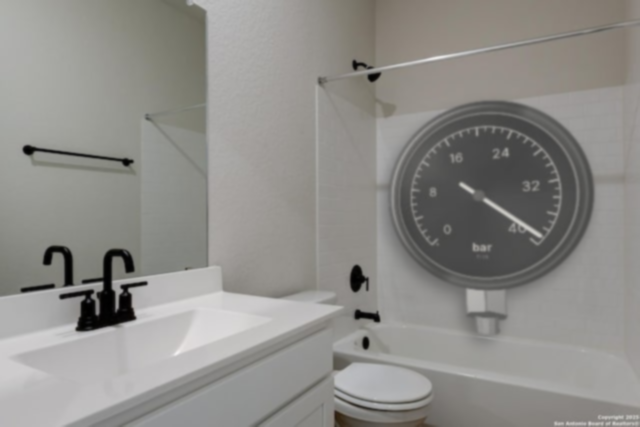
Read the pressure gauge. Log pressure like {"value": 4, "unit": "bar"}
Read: {"value": 39, "unit": "bar"}
